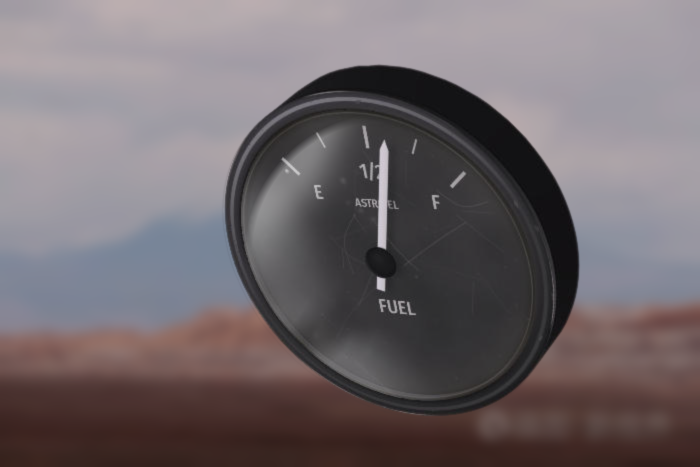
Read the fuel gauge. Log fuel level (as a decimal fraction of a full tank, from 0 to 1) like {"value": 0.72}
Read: {"value": 0.625}
